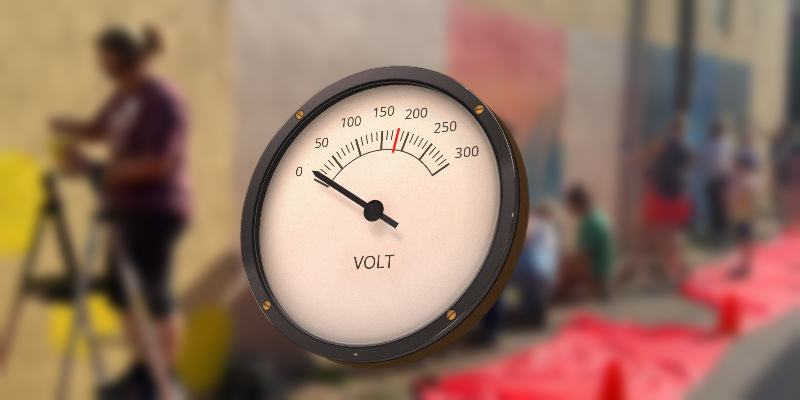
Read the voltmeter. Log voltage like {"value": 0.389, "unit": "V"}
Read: {"value": 10, "unit": "V"}
